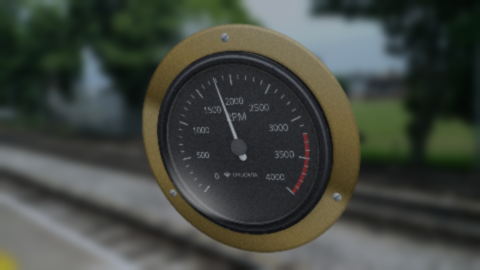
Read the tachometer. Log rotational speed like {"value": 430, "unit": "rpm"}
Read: {"value": 1800, "unit": "rpm"}
